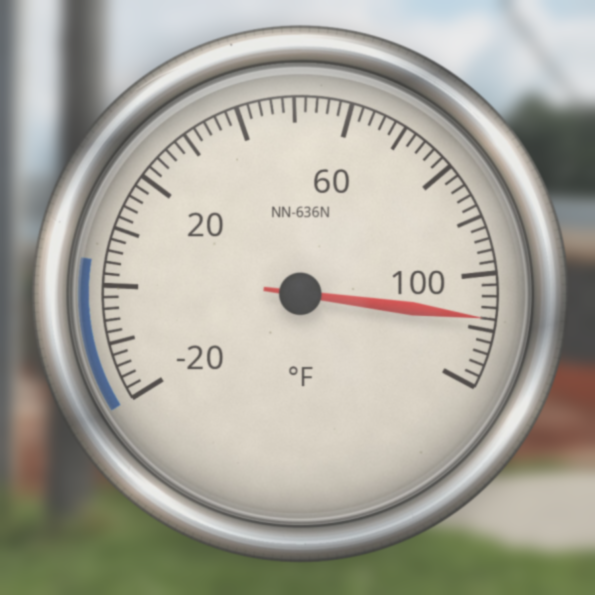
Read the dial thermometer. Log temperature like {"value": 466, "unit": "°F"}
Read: {"value": 108, "unit": "°F"}
